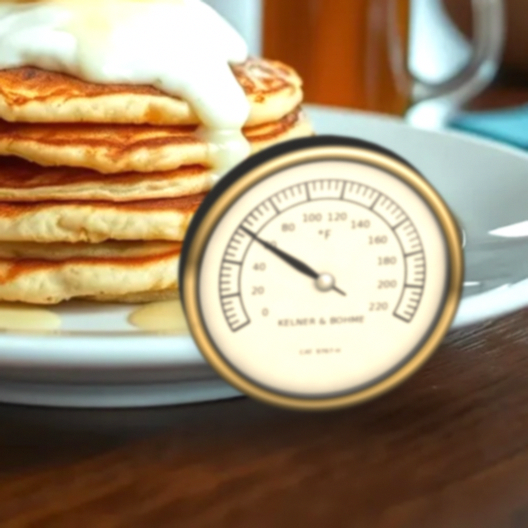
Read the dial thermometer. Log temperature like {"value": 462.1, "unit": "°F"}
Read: {"value": 60, "unit": "°F"}
